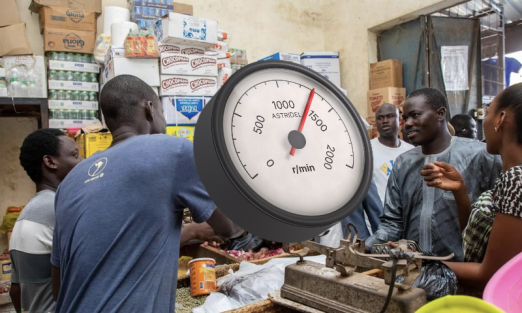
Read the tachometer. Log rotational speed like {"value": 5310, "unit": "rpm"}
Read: {"value": 1300, "unit": "rpm"}
